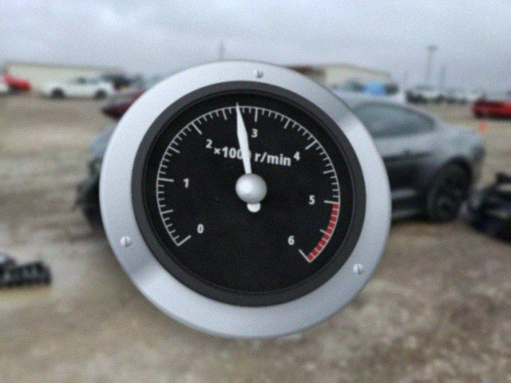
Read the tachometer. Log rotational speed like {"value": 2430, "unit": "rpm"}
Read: {"value": 2700, "unit": "rpm"}
